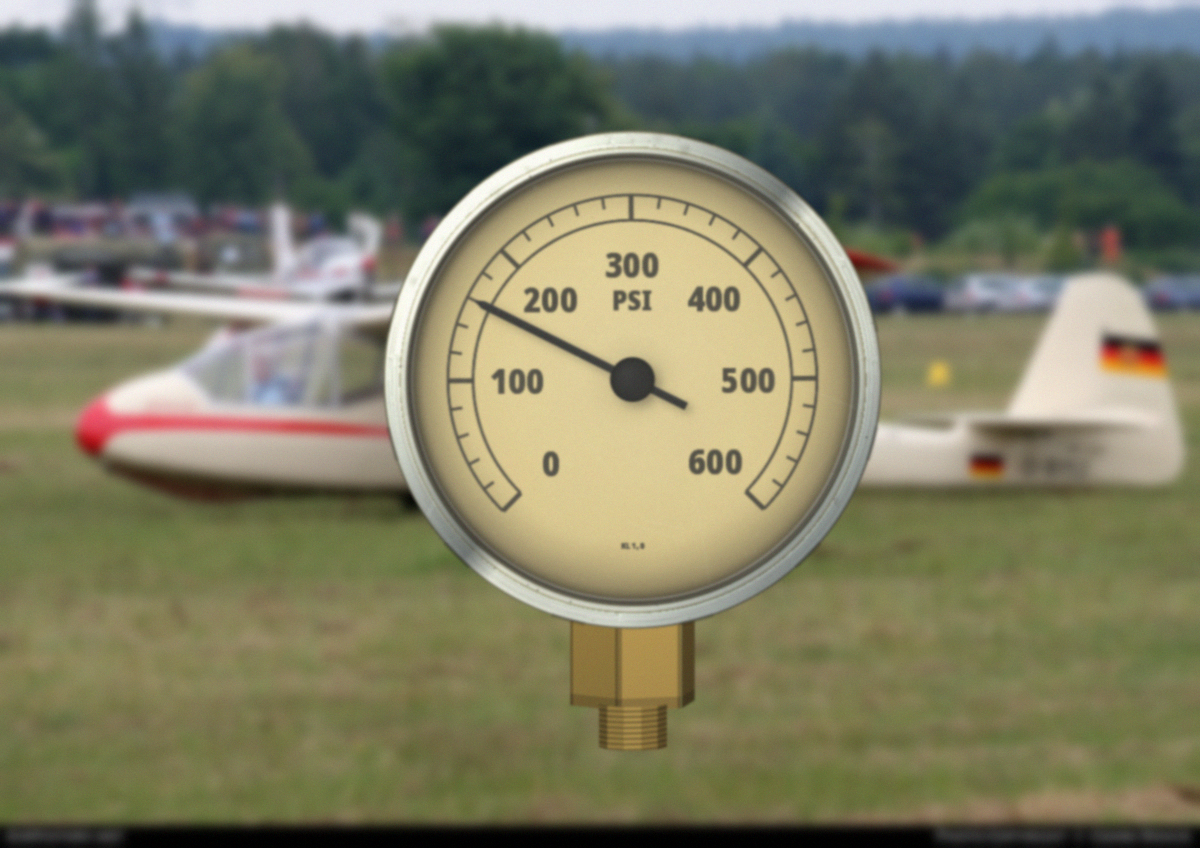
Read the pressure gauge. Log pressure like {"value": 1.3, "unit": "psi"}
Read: {"value": 160, "unit": "psi"}
